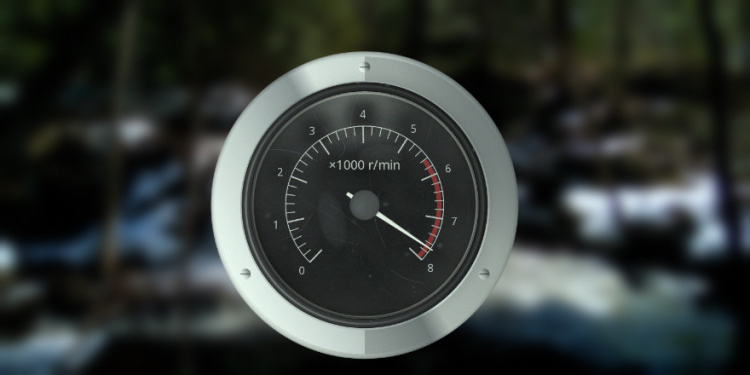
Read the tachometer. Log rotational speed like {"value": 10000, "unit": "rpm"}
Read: {"value": 7700, "unit": "rpm"}
